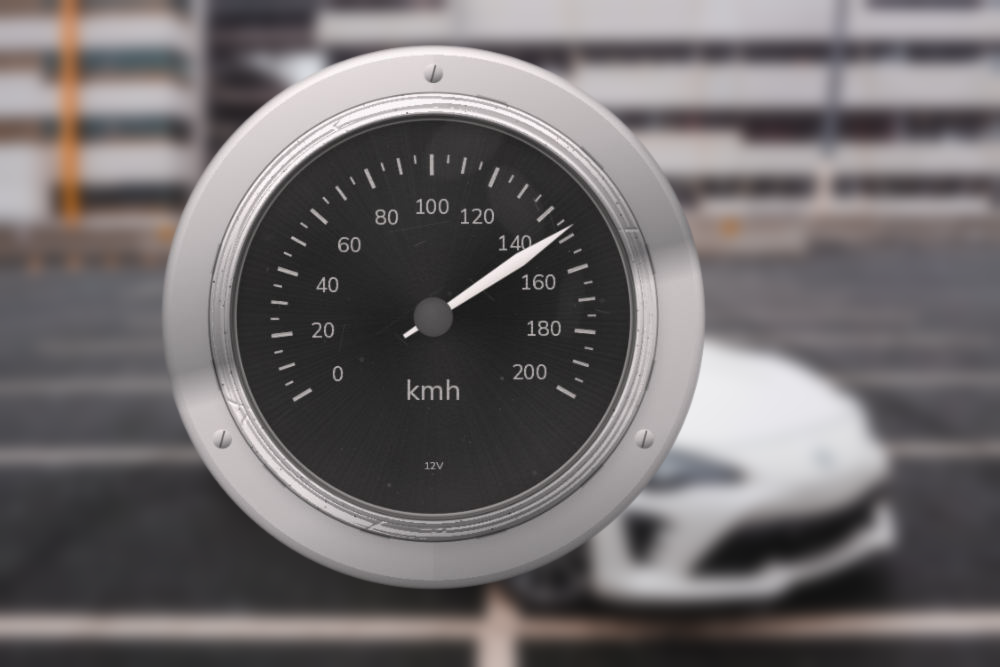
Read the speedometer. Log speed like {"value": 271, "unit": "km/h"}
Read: {"value": 147.5, "unit": "km/h"}
